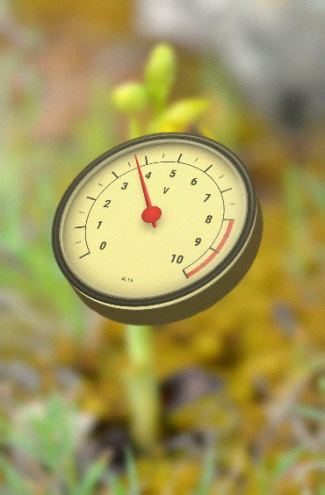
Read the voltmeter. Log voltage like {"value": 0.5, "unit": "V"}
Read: {"value": 3.75, "unit": "V"}
